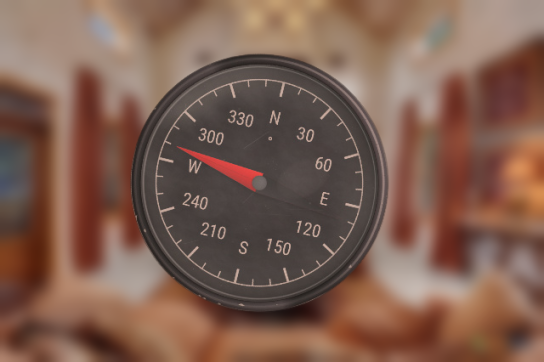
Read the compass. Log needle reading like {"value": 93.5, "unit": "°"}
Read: {"value": 280, "unit": "°"}
